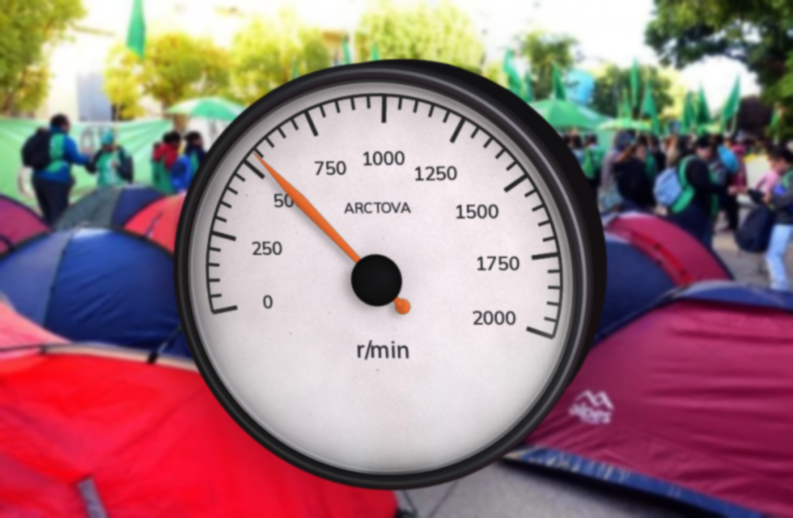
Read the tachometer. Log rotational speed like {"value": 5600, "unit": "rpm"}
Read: {"value": 550, "unit": "rpm"}
